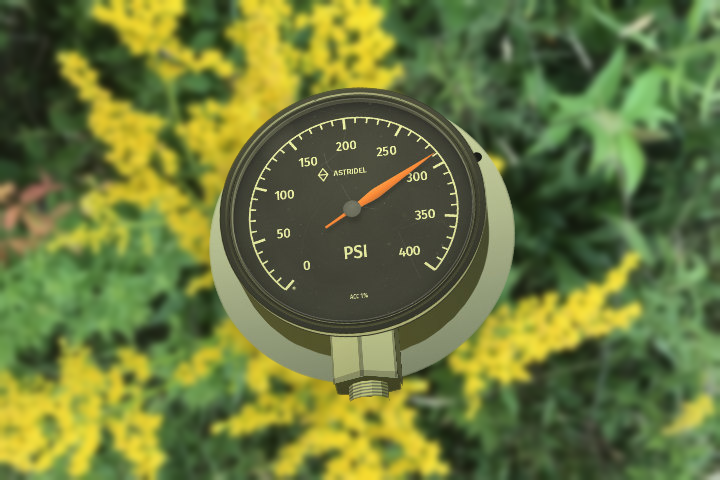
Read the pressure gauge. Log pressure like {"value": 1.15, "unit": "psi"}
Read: {"value": 290, "unit": "psi"}
